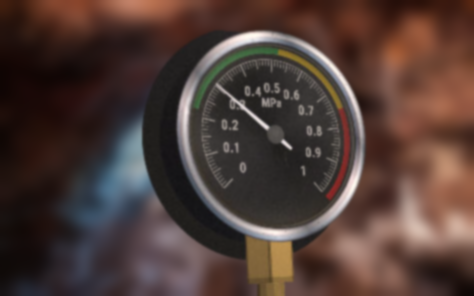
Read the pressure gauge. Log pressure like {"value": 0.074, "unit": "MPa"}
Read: {"value": 0.3, "unit": "MPa"}
